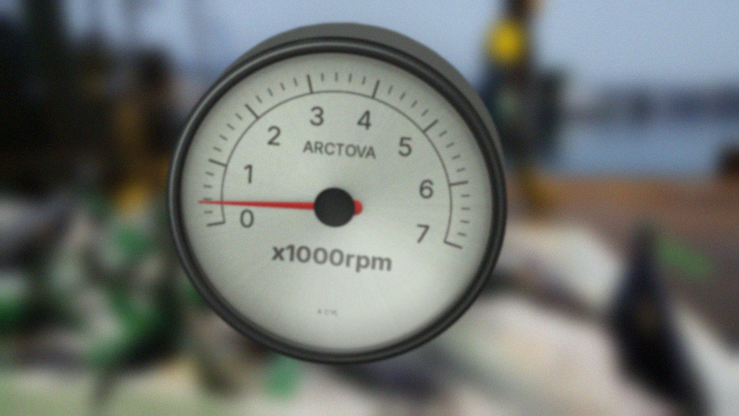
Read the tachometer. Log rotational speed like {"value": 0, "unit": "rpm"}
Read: {"value": 400, "unit": "rpm"}
